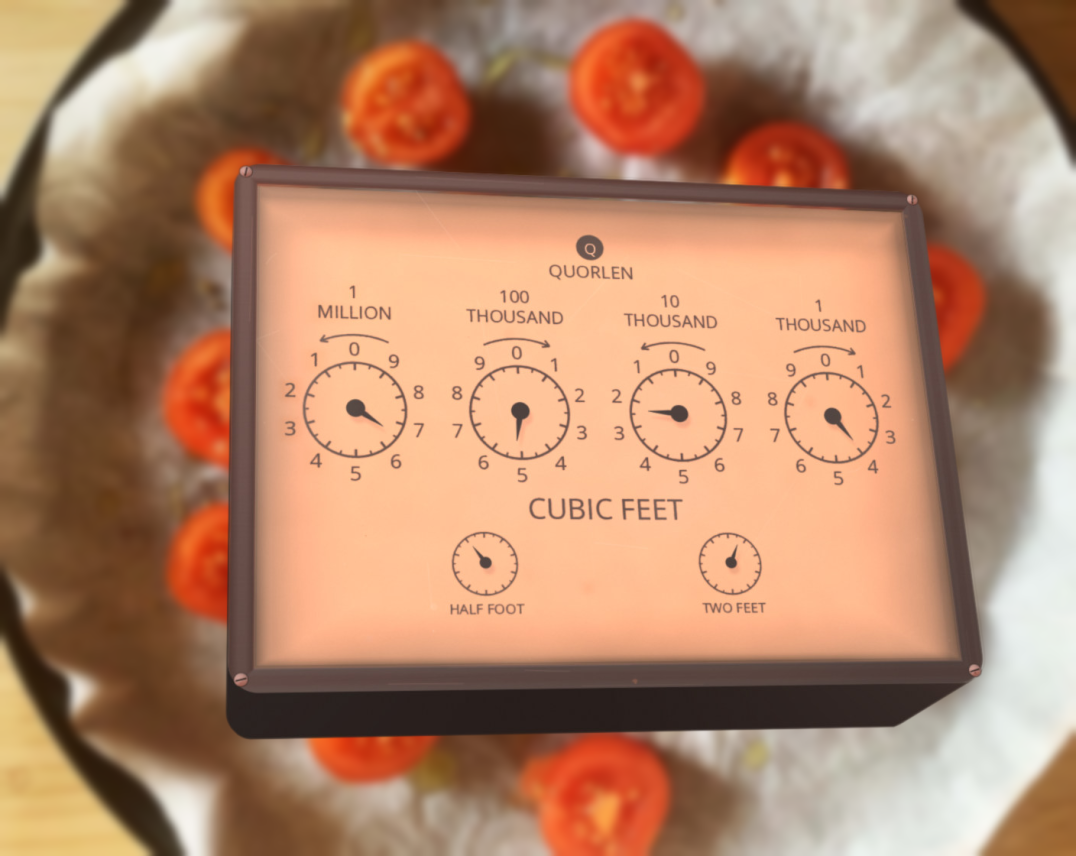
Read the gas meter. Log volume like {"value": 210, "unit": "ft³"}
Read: {"value": 652400, "unit": "ft³"}
